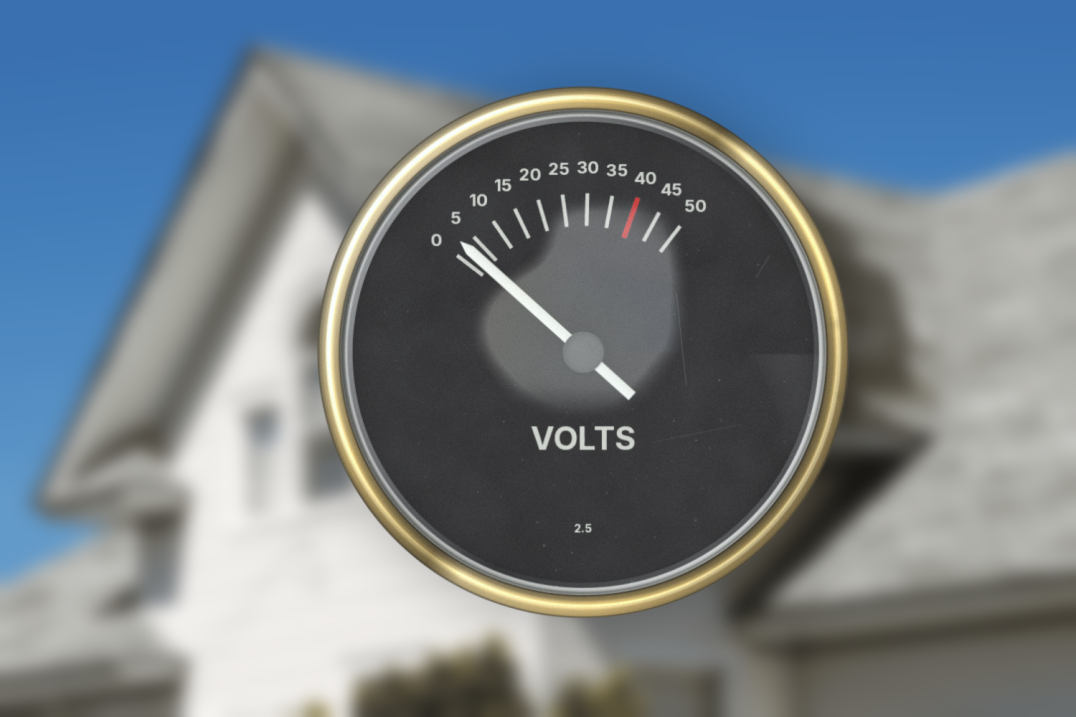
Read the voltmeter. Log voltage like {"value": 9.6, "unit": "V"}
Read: {"value": 2.5, "unit": "V"}
